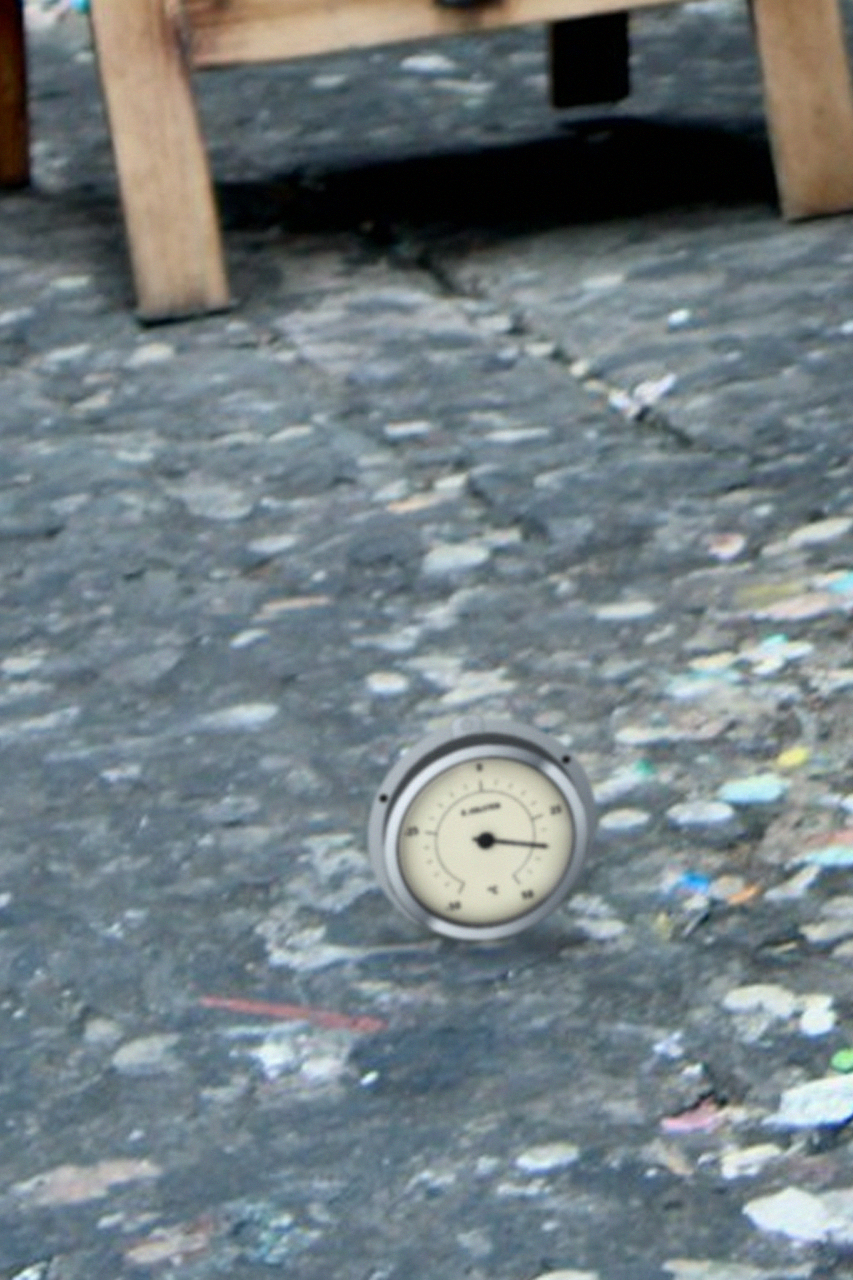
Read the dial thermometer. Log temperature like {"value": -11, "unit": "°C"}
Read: {"value": 35, "unit": "°C"}
